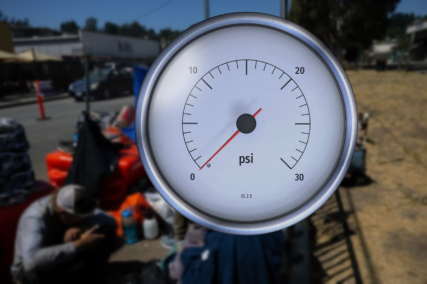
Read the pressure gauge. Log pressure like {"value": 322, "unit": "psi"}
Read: {"value": 0, "unit": "psi"}
